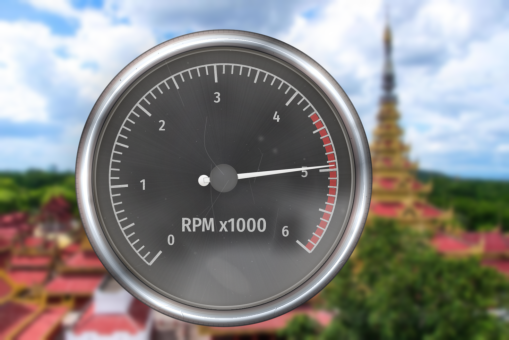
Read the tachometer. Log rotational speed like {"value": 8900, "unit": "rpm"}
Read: {"value": 4950, "unit": "rpm"}
